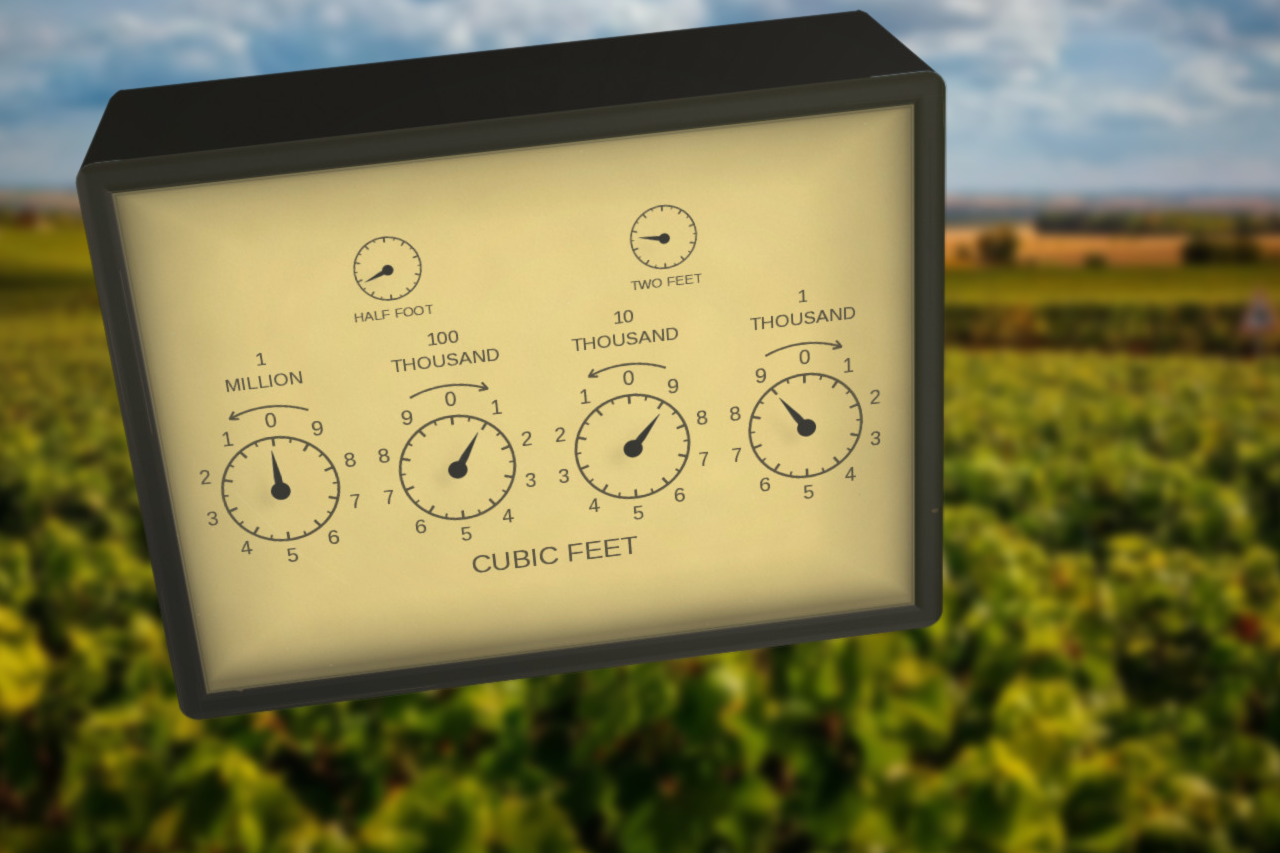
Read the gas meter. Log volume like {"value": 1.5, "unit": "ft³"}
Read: {"value": 8900, "unit": "ft³"}
